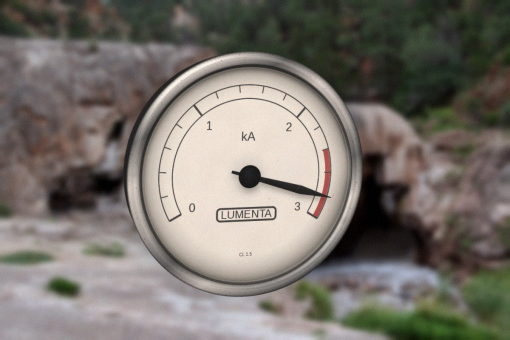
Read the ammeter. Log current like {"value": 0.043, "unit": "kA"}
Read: {"value": 2.8, "unit": "kA"}
